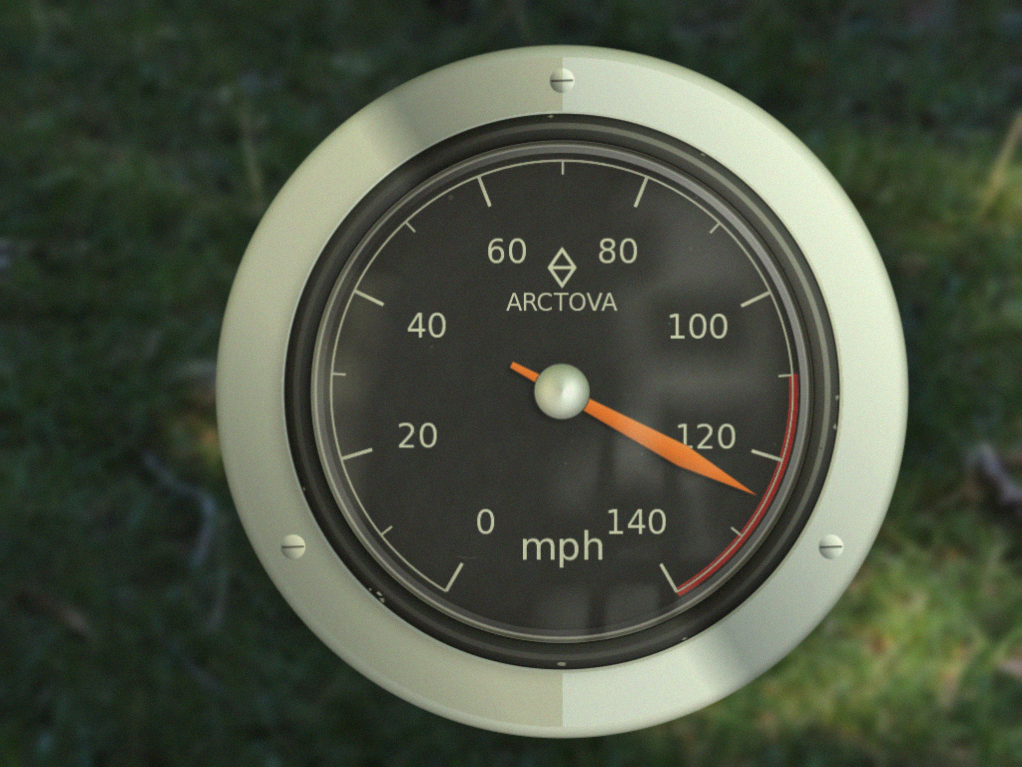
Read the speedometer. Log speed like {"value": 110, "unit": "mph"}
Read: {"value": 125, "unit": "mph"}
